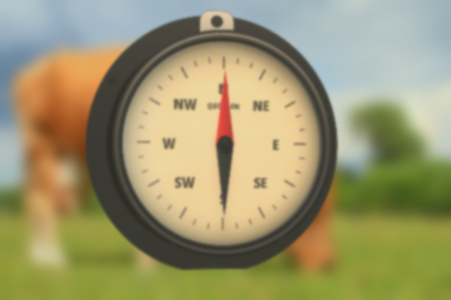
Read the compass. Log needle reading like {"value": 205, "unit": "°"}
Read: {"value": 0, "unit": "°"}
